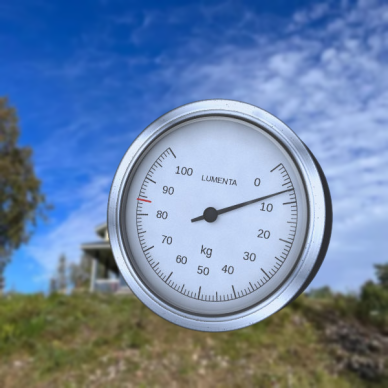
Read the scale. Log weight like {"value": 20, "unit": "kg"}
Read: {"value": 7, "unit": "kg"}
